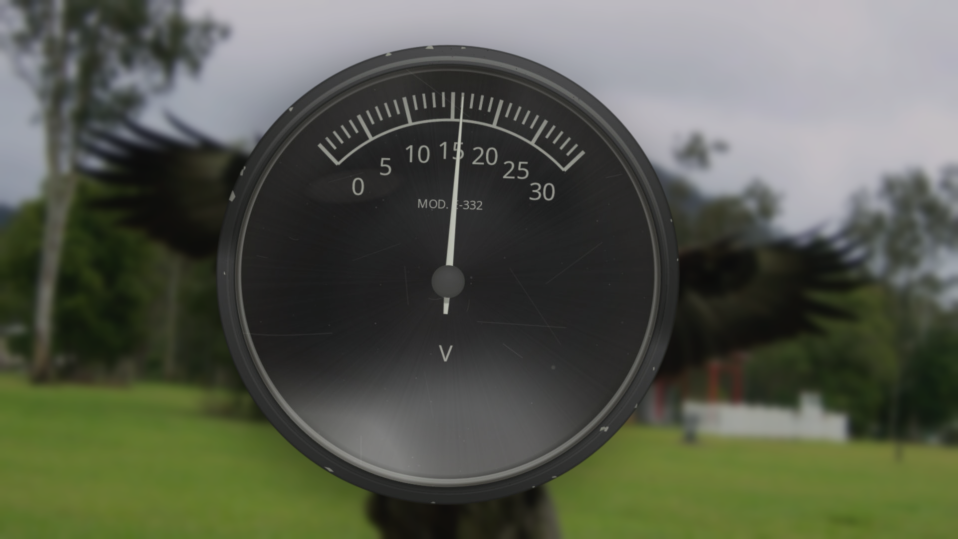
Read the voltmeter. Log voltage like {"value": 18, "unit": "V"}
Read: {"value": 16, "unit": "V"}
